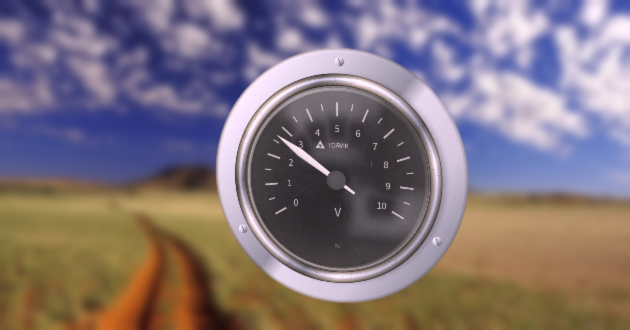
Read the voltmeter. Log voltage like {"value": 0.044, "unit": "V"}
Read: {"value": 2.75, "unit": "V"}
